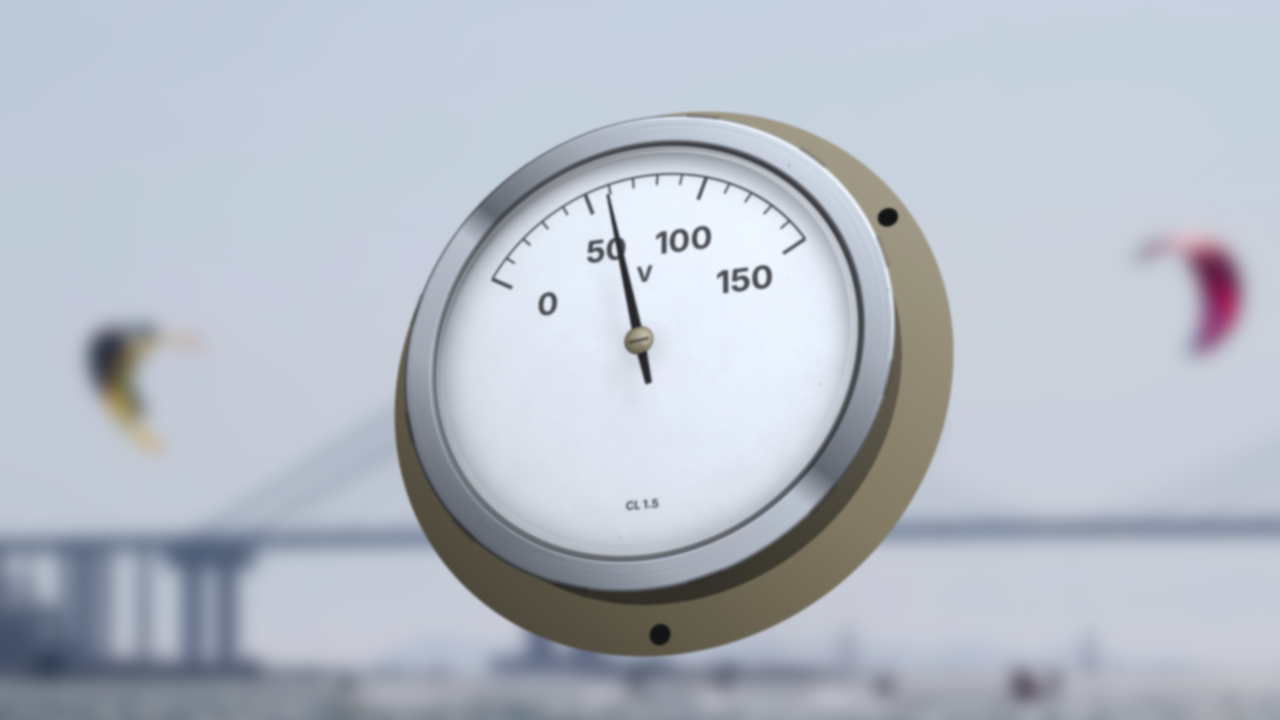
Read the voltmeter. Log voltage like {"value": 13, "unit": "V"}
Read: {"value": 60, "unit": "V"}
